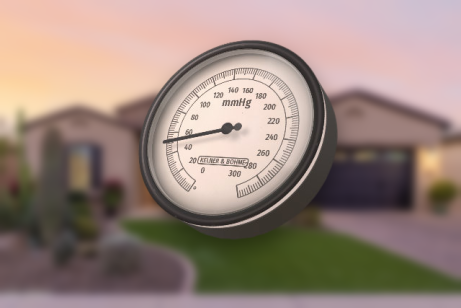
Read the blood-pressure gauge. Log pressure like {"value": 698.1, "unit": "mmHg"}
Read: {"value": 50, "unit": "mmHg"}
